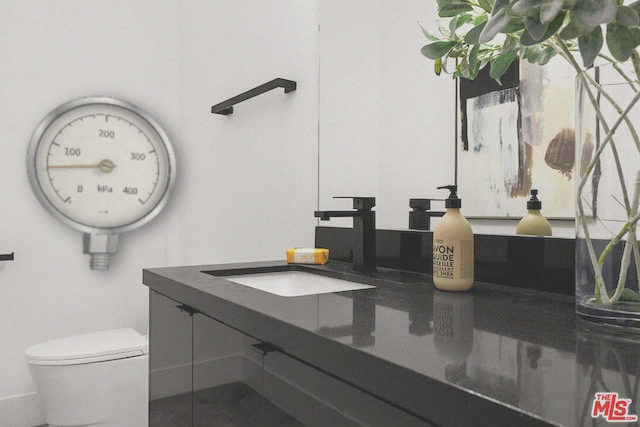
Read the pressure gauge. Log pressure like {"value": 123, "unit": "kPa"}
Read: {"value": 60, "unit": "kPa"}
